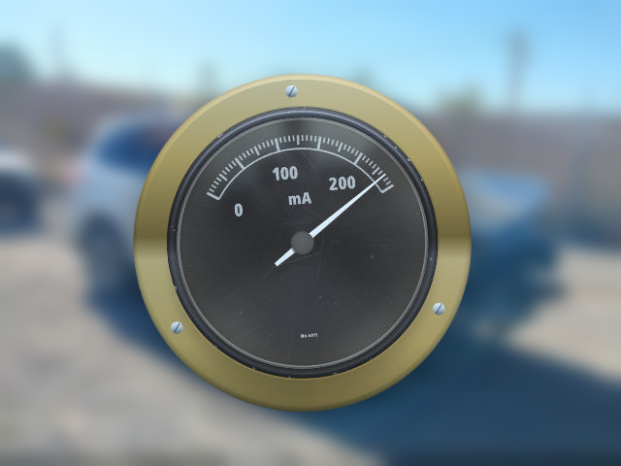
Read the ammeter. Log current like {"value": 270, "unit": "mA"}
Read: {"value": 235, "unit": "mA"}
